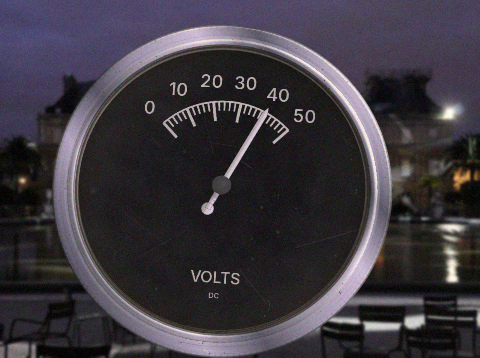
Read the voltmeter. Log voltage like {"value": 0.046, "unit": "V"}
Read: {"value": 40, "unit": "V"}
